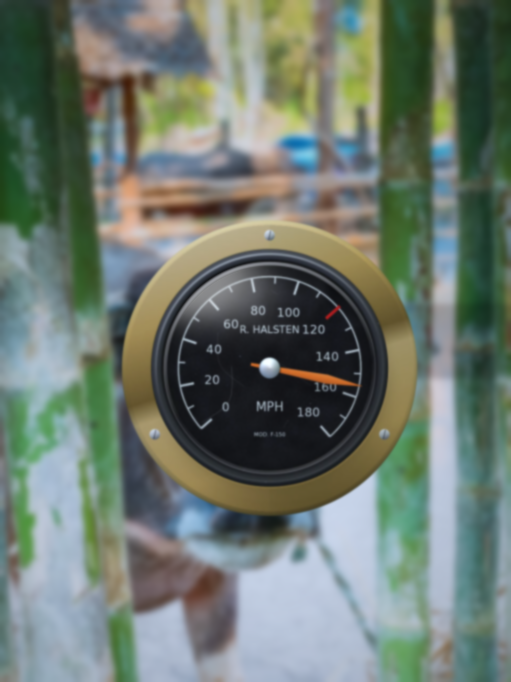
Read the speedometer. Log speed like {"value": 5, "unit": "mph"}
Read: {"value": 155, "unit": "mph"}
